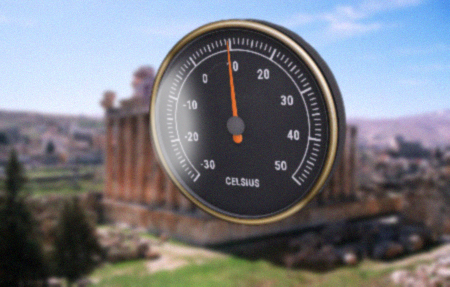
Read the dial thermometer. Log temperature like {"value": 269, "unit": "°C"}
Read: {"value": 10, "unit": "°C"}
